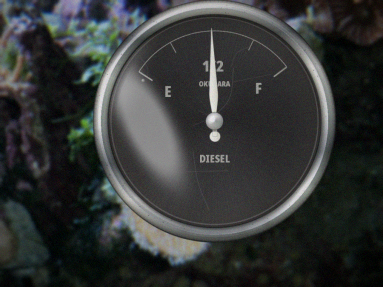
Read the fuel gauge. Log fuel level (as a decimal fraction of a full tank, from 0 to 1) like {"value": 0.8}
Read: {"value": 0.5}
